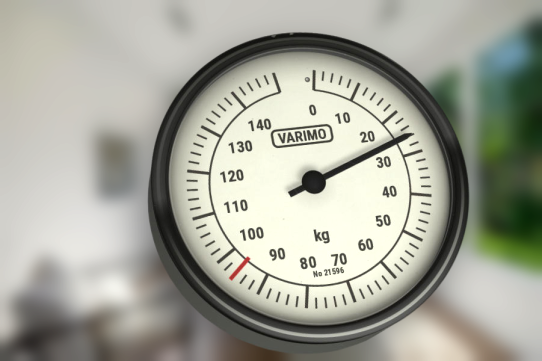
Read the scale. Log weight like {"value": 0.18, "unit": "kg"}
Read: {"value": 26, "unit": "kg"}
